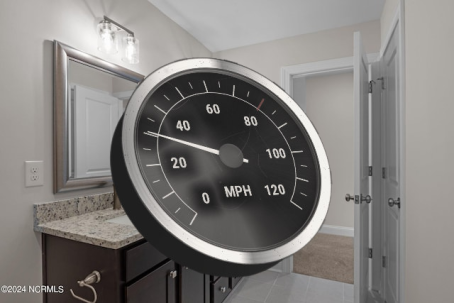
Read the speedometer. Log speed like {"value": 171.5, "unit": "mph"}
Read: {"value": 30, "unit": "mph"}
